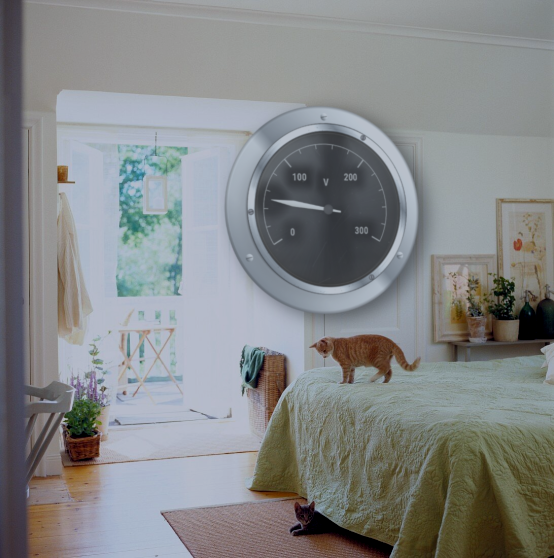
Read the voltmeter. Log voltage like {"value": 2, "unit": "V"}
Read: {"value": 50, "unit": "V"}
